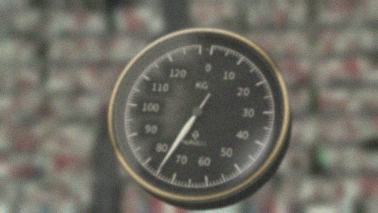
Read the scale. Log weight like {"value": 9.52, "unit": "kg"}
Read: {"value": 75, "unit": "kg"}
